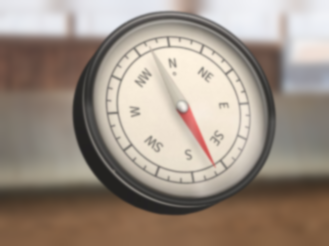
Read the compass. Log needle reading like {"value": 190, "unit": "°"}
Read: {"value": 160, "unit": "°"}
